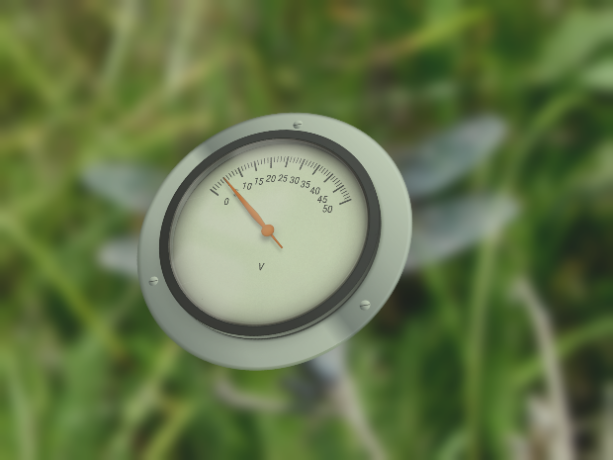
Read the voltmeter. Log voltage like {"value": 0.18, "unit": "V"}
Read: {"value": 5, "unit": "V"}
